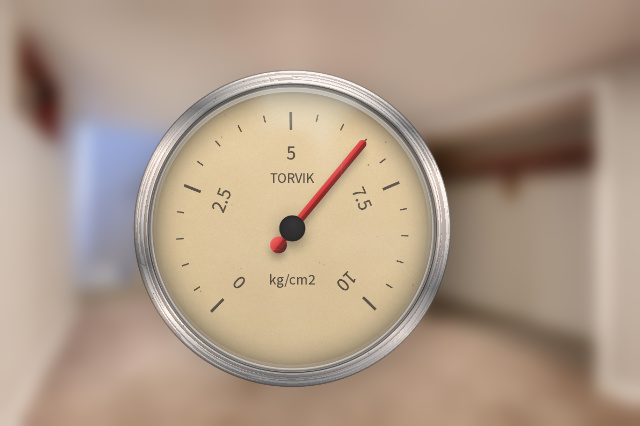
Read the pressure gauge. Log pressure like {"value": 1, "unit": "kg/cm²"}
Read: {"value": 6.5, "unit": "kg/cm²"}
